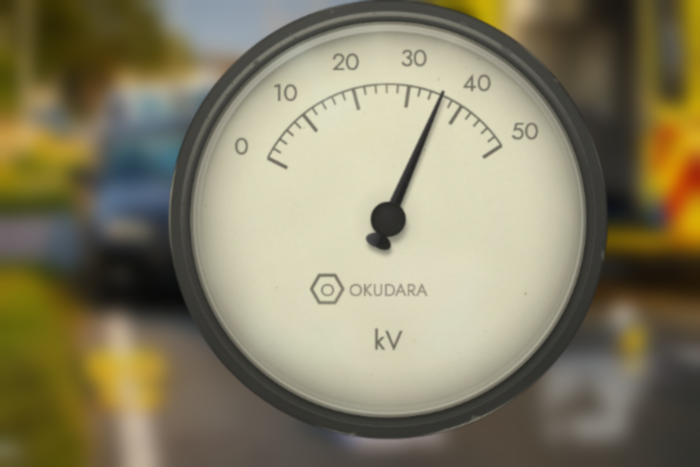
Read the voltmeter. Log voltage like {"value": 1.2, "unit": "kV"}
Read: {"value": 36, "unit": "kV"}
